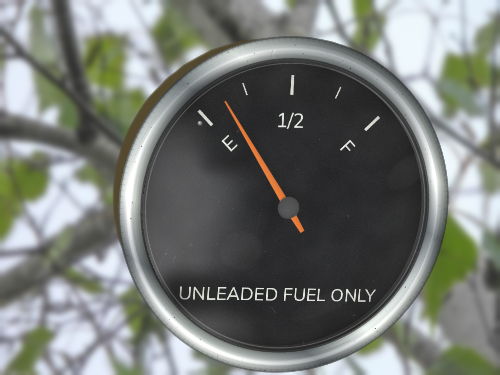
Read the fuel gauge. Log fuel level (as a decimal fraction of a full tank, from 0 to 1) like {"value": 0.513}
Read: {"value": 0.125}
